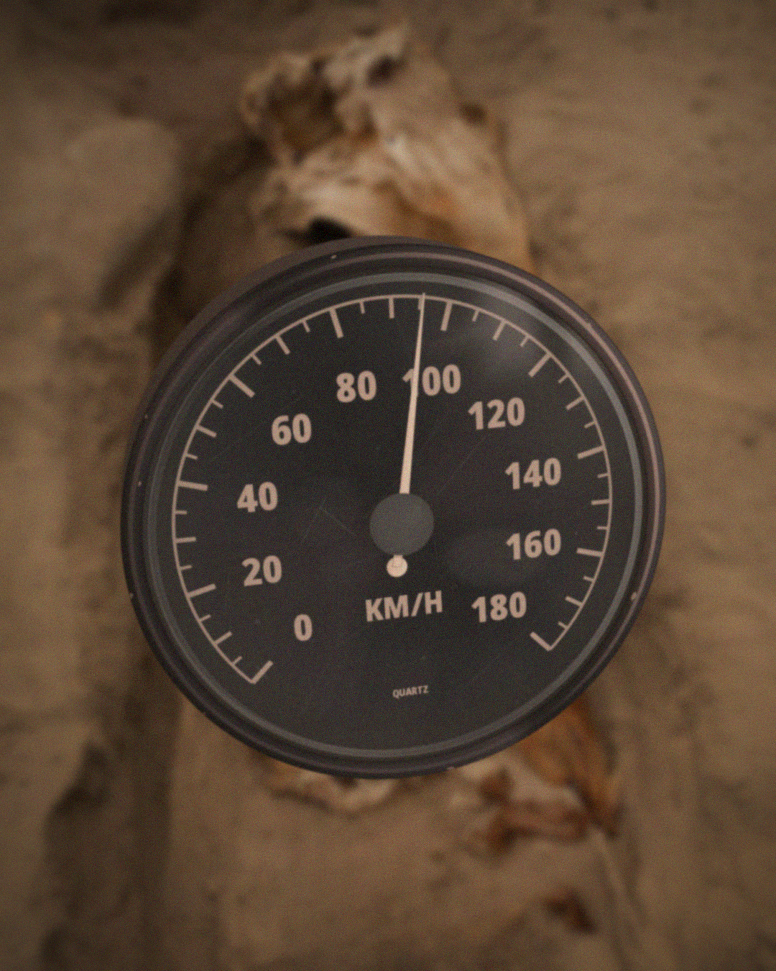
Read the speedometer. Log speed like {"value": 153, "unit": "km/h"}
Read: {"value": 95, "unit": "km/h"}
